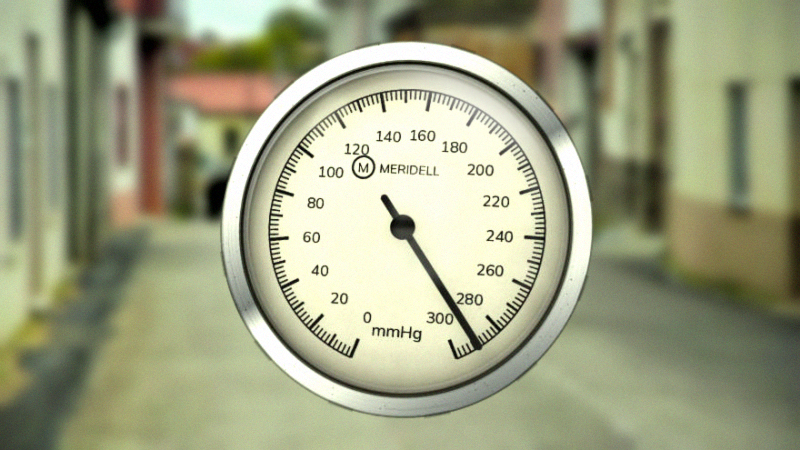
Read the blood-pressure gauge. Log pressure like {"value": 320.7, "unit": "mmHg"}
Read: {"value": 290, "unit": "mmHg"}
